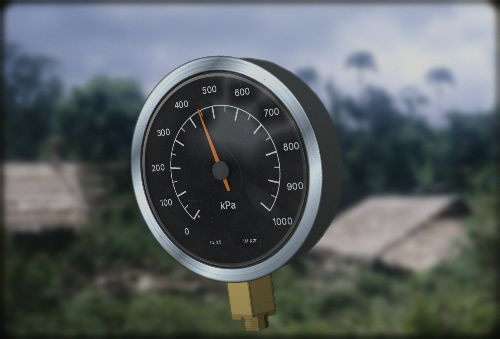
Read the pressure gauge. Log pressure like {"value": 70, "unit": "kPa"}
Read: {"value": 450, "unit": "kPa"}
